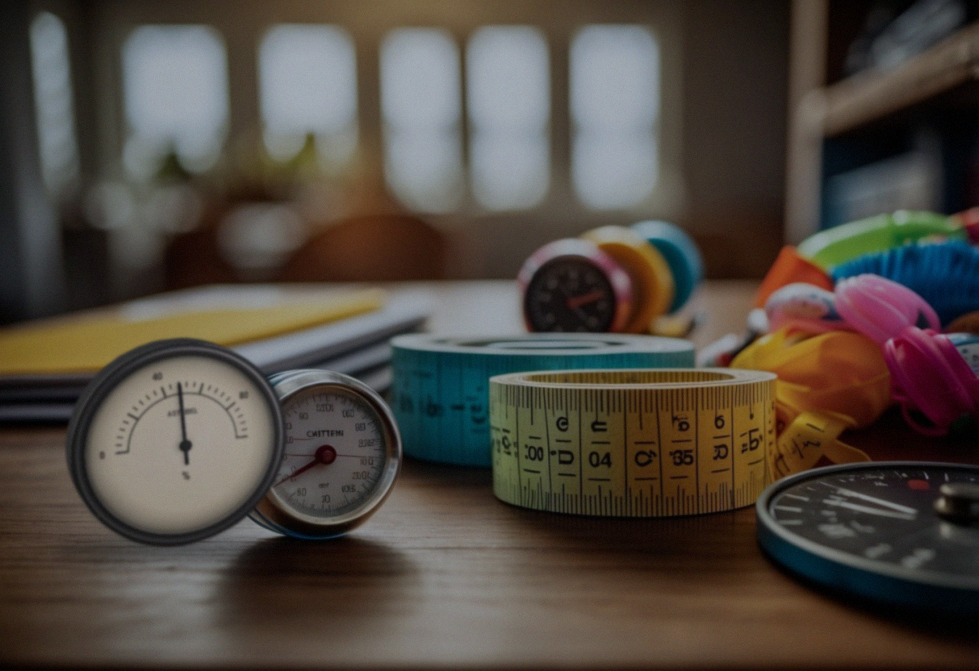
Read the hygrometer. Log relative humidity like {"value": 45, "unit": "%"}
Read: {"value": 48, "unit": "%"}
